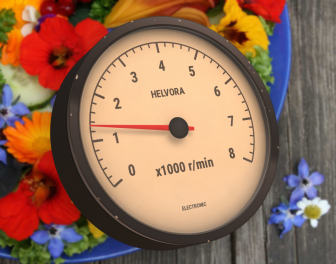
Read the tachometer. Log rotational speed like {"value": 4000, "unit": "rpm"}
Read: {"value": 1300, "unit": "rpm"}
